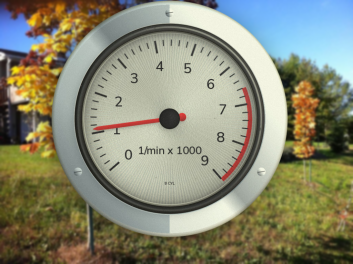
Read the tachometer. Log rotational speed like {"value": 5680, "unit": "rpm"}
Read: {"value": 1100, "unit": "rpm"}
